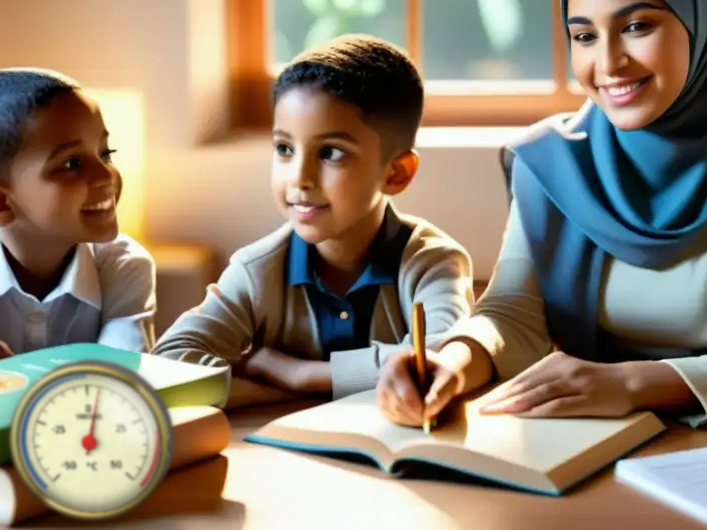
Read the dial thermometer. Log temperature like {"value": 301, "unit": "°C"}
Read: {"value": 5, "unit": "°C"}
